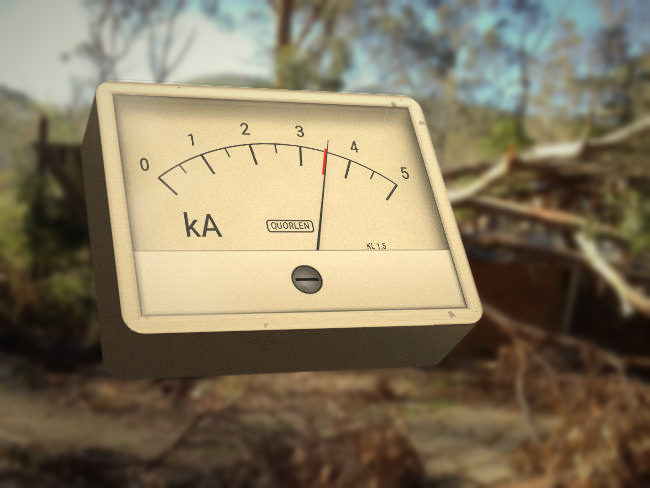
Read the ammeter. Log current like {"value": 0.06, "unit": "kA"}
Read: {"value": 3.5, "unit": "kA"}
